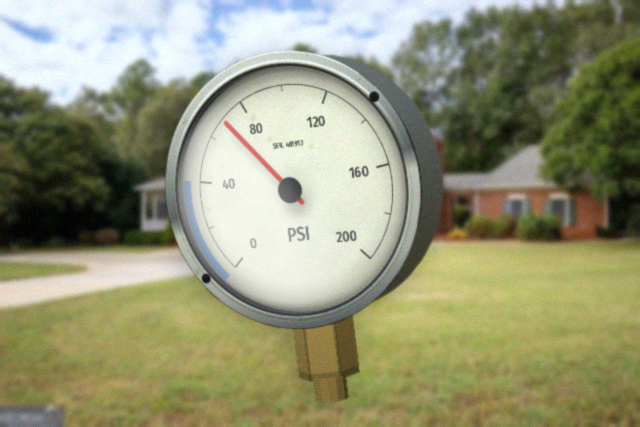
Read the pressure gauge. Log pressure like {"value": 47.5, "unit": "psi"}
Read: {"value": 70, "unit": "psi"}
